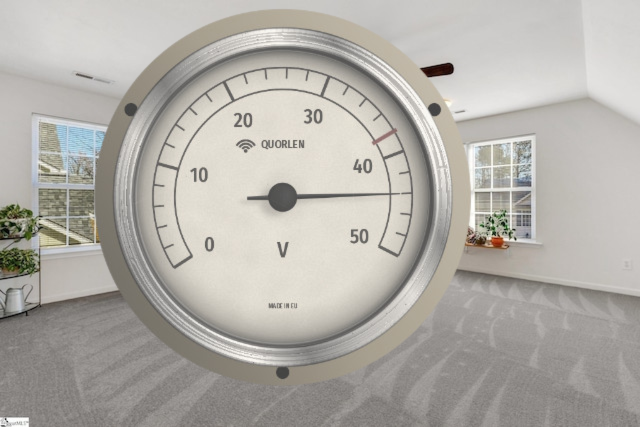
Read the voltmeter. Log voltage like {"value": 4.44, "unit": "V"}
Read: {"value": 44, "unit": "V"}
